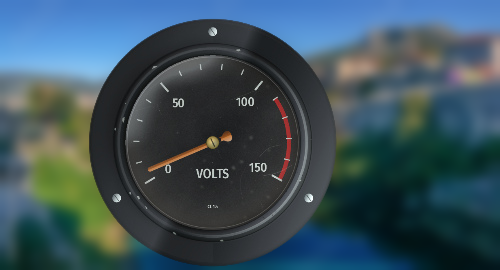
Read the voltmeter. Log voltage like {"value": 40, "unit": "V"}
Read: {"value": 5, "unit": "V"}
